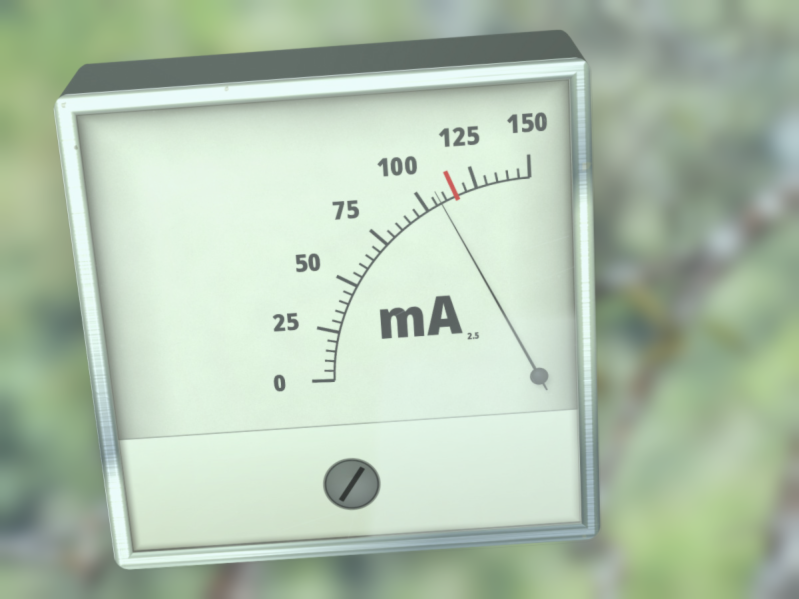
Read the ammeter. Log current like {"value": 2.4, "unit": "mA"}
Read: {"value": 107.5, "unit": "mA"}
